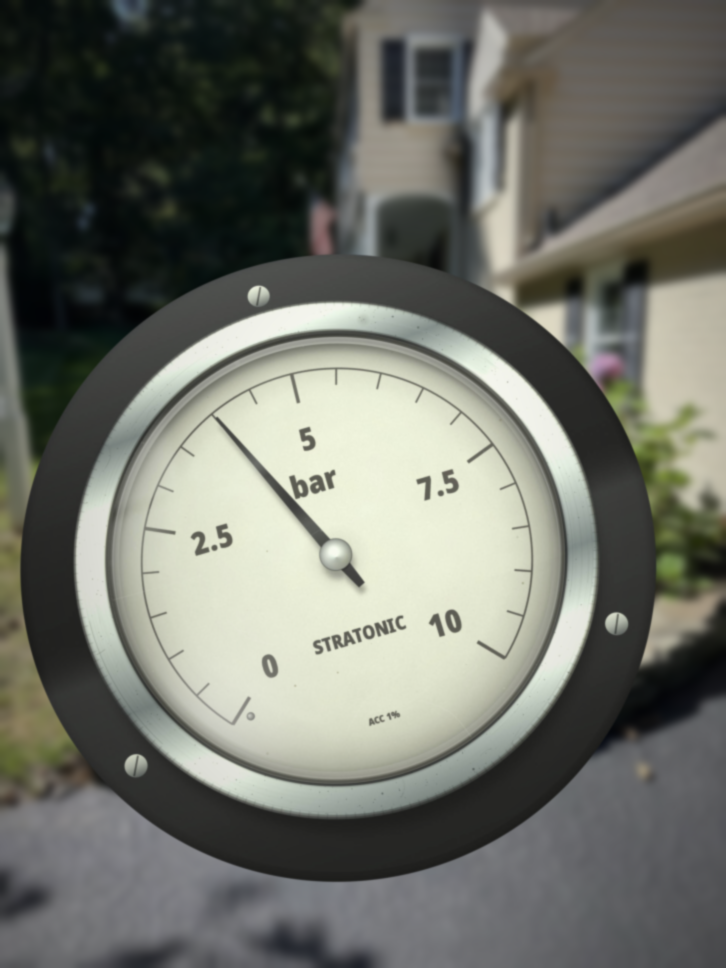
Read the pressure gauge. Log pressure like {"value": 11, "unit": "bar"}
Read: {"value": 4, "unit": "bar"}
